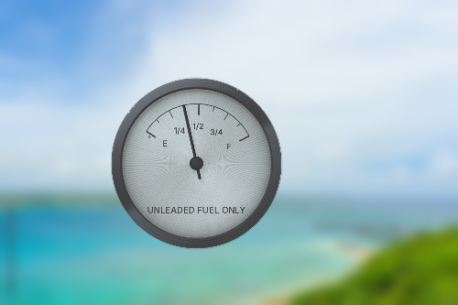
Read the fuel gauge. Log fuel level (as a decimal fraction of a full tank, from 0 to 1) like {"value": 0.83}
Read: {"value": 0.375}
